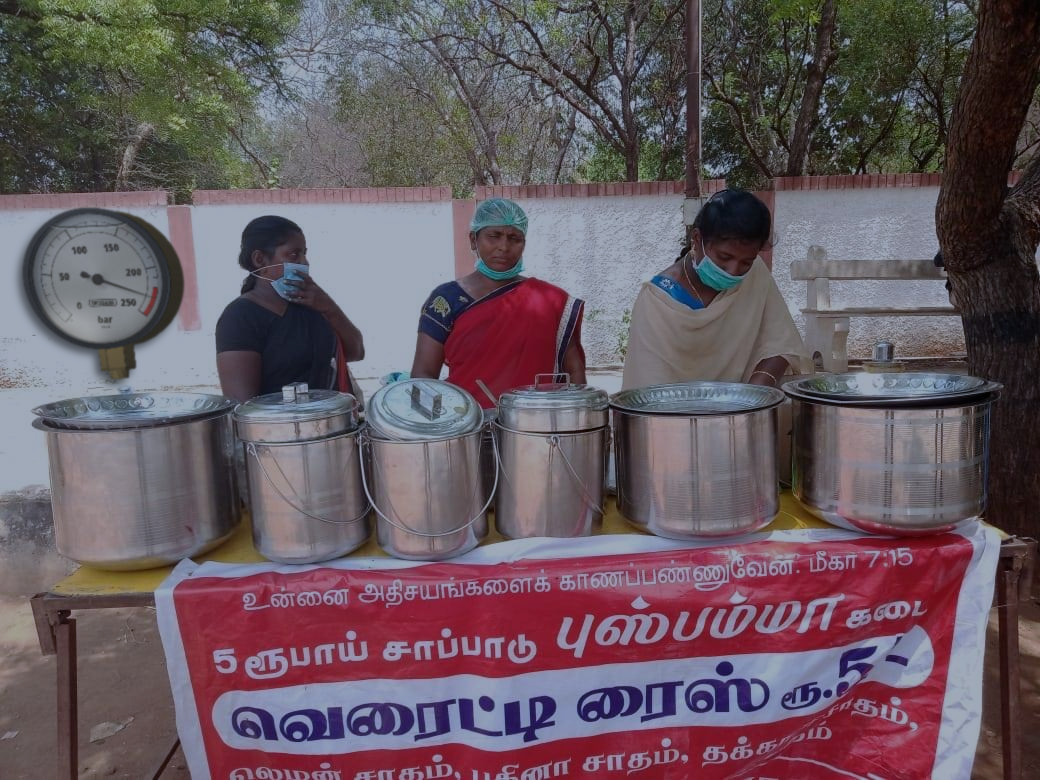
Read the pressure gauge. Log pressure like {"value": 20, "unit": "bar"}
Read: {"value": 230, "unit": "bar"}
